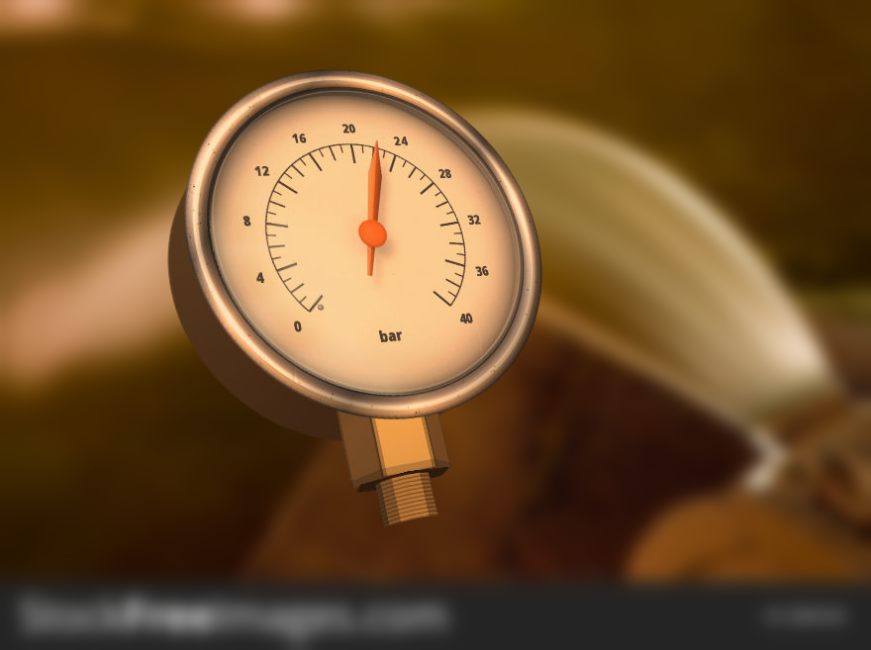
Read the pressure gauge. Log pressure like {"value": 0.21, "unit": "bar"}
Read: {"value": 22, "unit": "bar"}
